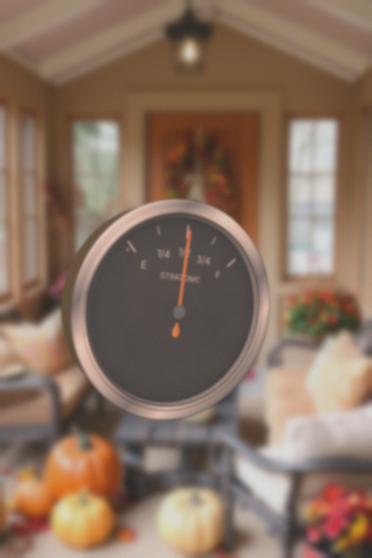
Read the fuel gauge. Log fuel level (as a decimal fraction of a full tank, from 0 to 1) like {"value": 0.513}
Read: {"value": 0.5}
